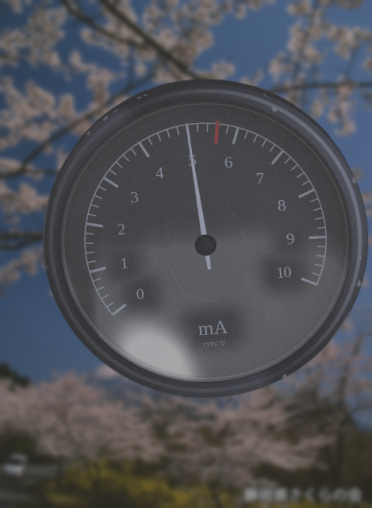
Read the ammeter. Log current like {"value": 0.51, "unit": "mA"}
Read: {"value": 5, "unit": "mA"}
